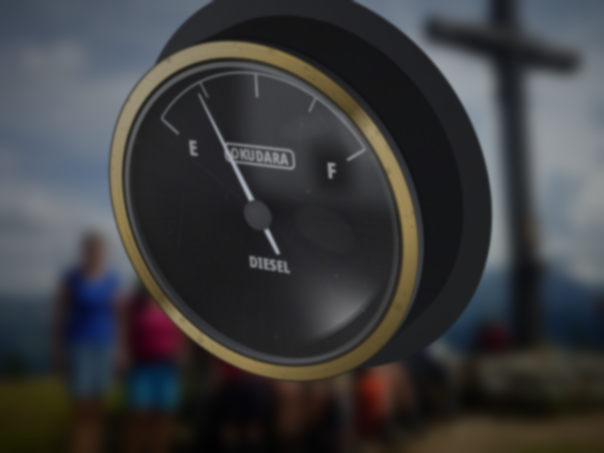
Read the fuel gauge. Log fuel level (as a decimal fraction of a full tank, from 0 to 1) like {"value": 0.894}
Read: {"value": 0.25}
